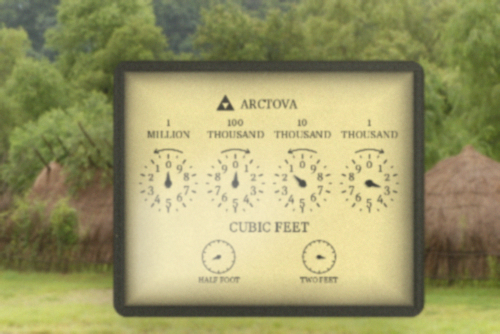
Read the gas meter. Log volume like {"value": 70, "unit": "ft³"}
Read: {"value": 1300, "unit": "ft³"}
